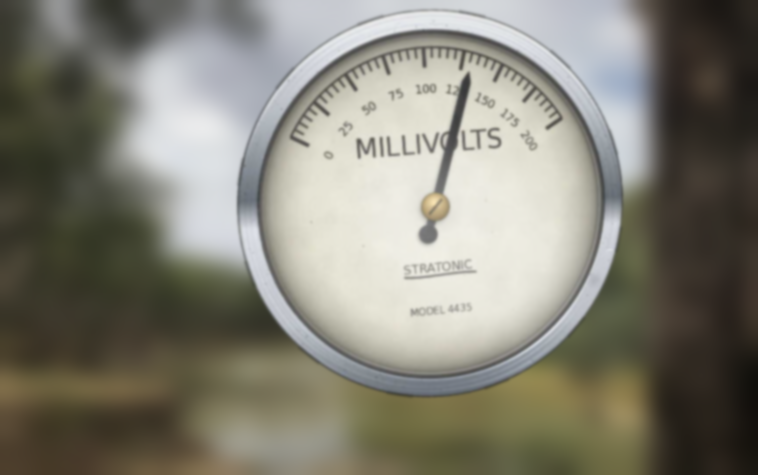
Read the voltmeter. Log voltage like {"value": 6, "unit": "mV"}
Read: {"value": 130, "unit": "mV"}
